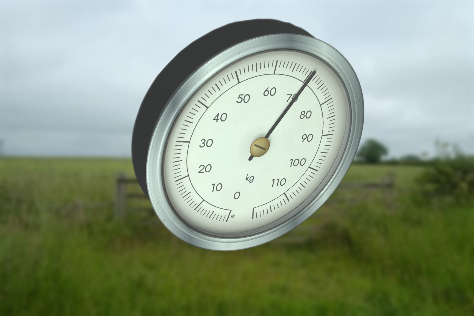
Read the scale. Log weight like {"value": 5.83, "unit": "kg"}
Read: {"value": 70, "unit": "kg"}
